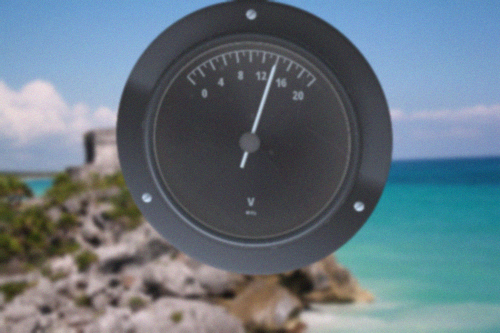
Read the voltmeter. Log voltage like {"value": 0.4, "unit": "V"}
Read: {"value": 14, "unit": "V"}
